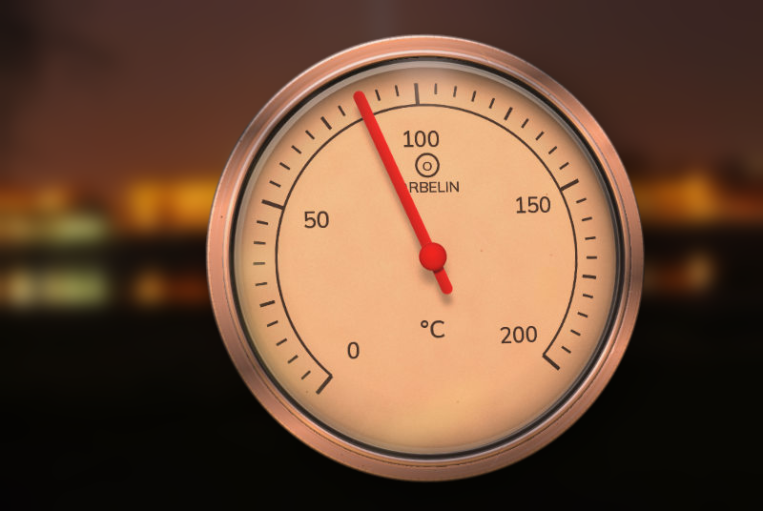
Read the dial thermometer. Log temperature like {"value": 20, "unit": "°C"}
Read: {"value": 85, "unit": "°C"}
